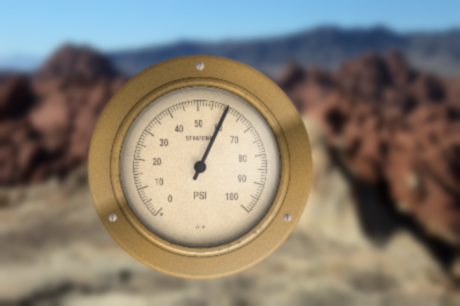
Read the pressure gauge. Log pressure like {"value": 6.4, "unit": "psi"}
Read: {"value": 60, "unit": "psi"}
